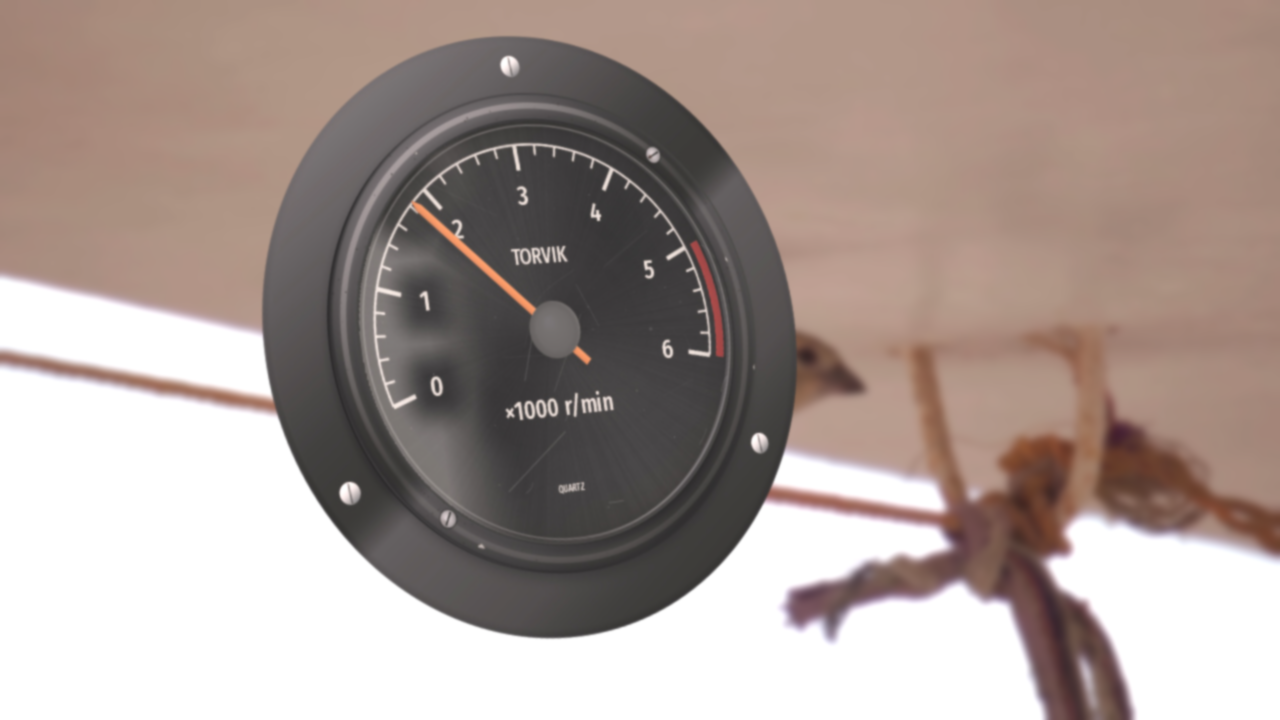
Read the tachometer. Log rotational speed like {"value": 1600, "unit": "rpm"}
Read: {"value": 1800, "unit": "rpm"}
